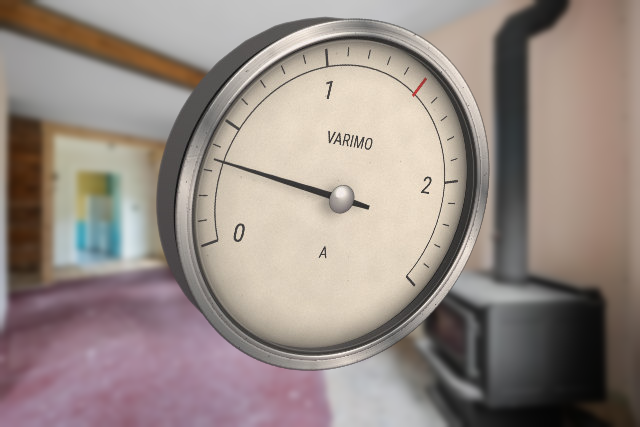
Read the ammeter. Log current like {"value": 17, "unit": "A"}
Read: {"value": 0.35, "unit": "A"}
